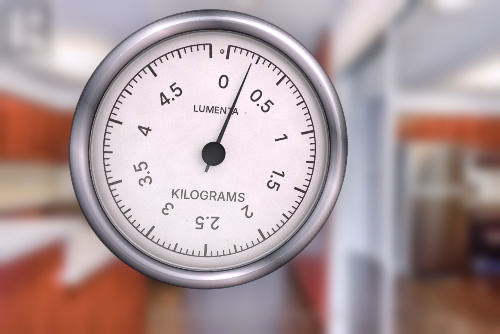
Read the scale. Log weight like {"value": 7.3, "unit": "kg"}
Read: {"value": 0.2, "unit": "kg"}
